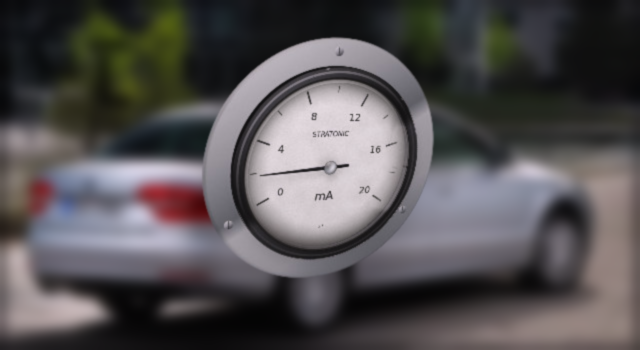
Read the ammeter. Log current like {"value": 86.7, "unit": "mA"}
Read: {"value": 2, "unit": "mA"}
